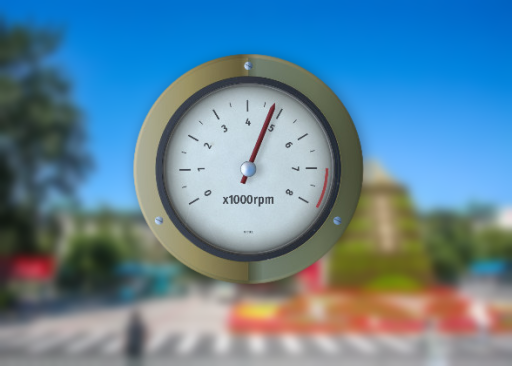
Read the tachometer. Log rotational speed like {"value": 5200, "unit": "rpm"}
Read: {"value": 4750, "unit": "rpm"}
